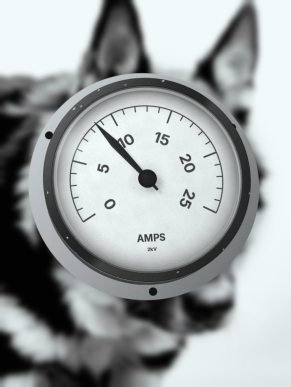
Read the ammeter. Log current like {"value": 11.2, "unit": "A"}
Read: {"value": 8.5, "unit": "A"}
